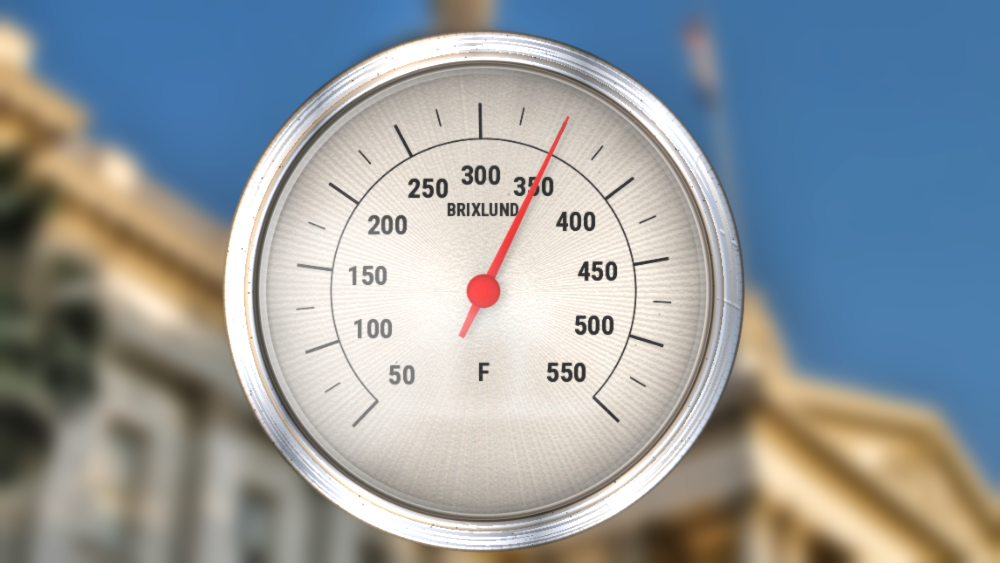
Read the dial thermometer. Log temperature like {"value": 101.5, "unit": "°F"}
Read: {"value": 350, "unit": "°F"}
